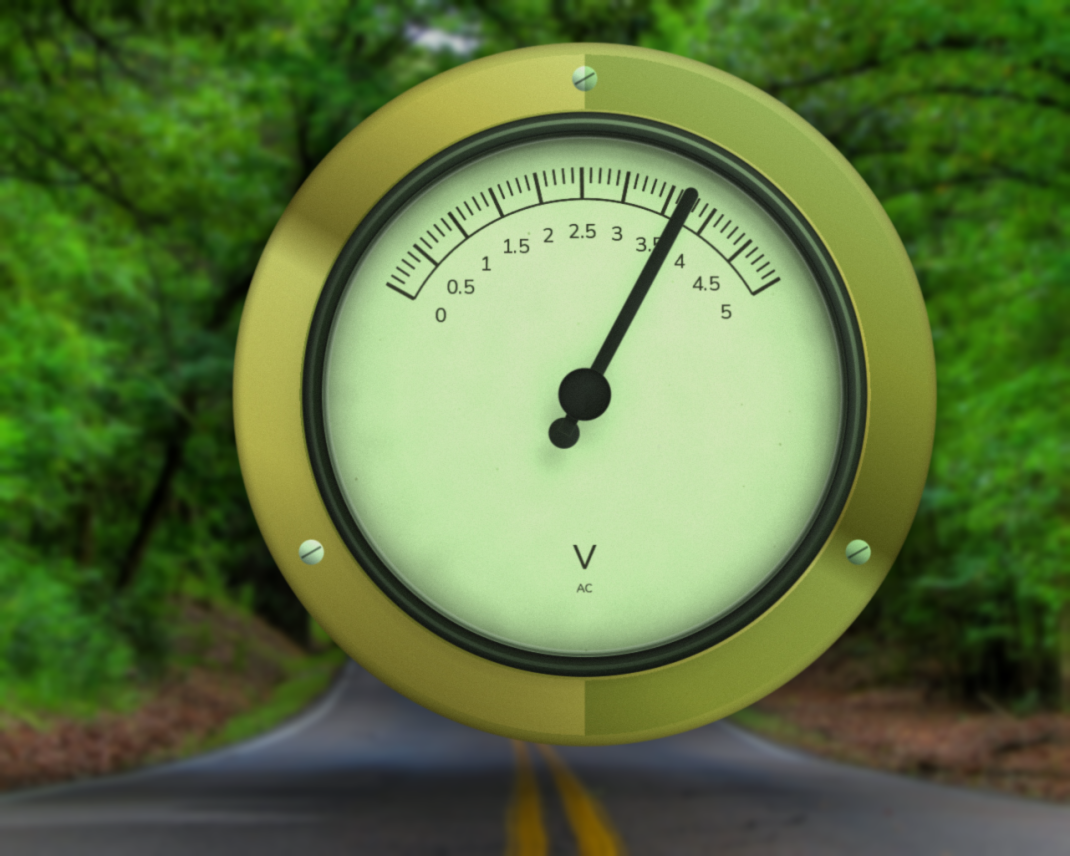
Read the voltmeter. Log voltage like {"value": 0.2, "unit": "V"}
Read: {"value": 3.7, "unit": "V"}
